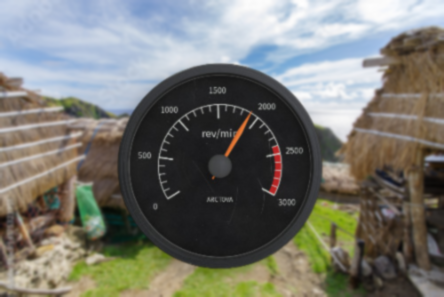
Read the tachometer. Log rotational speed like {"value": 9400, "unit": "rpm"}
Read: {"value": 1900, "unit": "rpm"}
